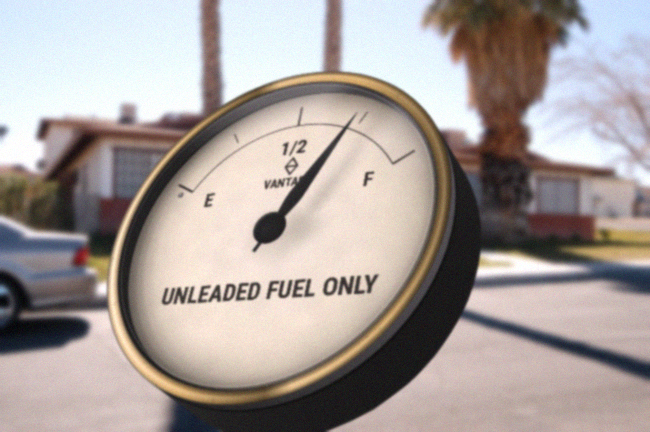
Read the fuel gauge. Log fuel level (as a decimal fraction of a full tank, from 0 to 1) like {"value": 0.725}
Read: {"value": 0.75}
